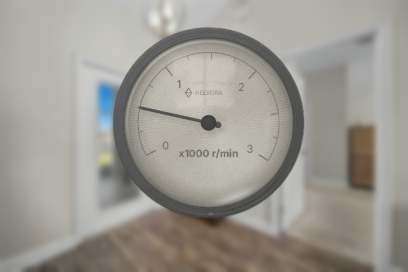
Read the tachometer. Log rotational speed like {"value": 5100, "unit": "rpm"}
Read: {"value": 500, "unit": "rpm"}
